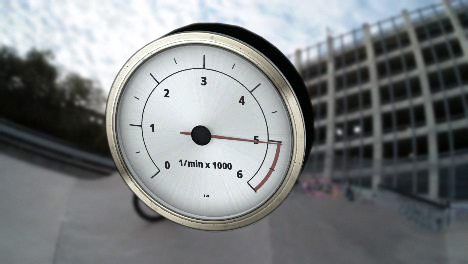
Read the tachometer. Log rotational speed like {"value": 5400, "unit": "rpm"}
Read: {"value": 5000, "unit": "rpm"}
